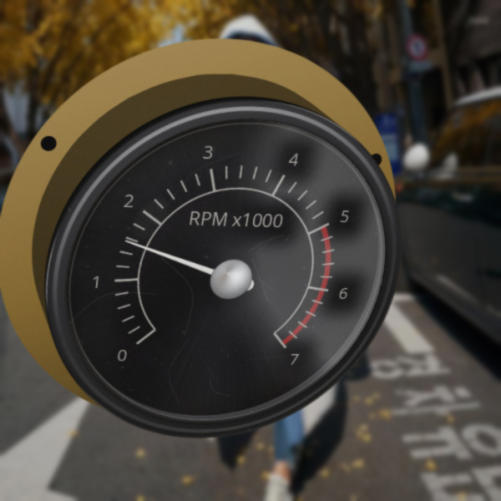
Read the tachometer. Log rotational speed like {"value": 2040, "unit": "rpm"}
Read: {"value": 1600, "unit": "rpm"}
